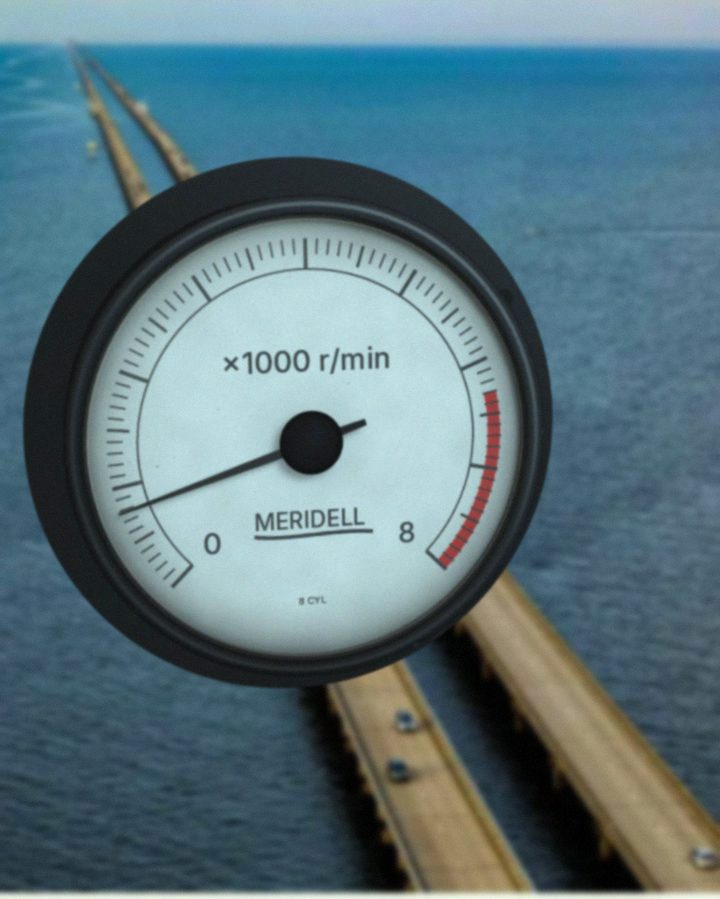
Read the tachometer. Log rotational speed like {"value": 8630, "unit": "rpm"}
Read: {"value": 800, "unit": "rpm"}
